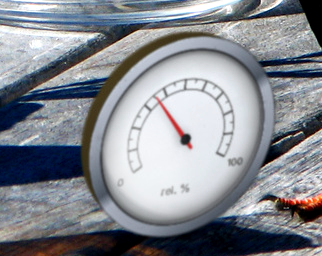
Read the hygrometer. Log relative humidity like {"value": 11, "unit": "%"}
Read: {"value": 35, "unit": "%"}
